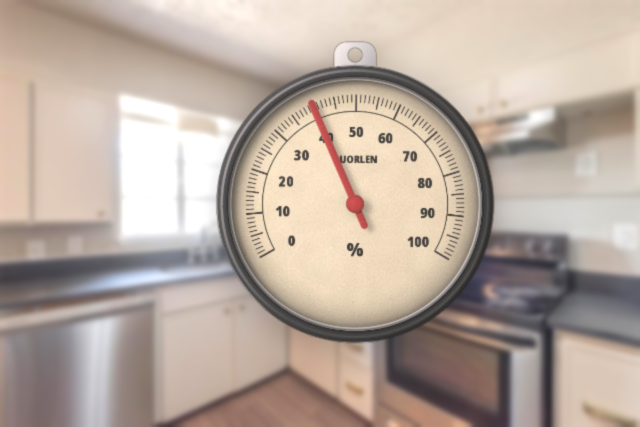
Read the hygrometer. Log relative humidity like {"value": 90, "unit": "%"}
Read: {"value": 40, "unit": "%"}
